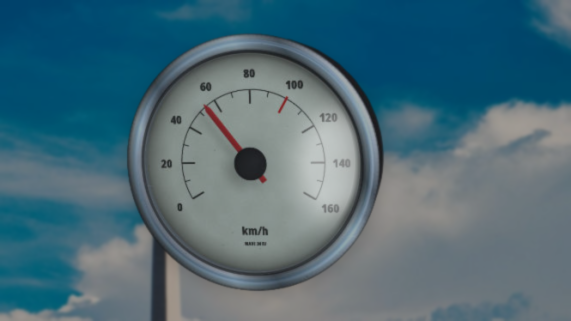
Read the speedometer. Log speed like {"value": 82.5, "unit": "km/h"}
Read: {"value": 55, "unit": "km/h"}
